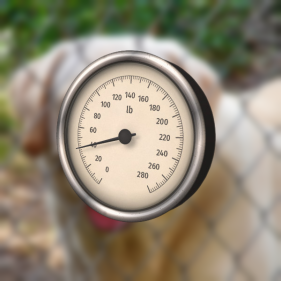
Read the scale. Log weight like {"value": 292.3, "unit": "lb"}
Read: {"value": 40, "unit": "lb"}
